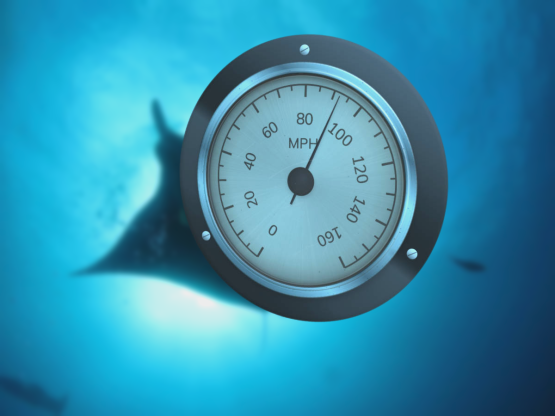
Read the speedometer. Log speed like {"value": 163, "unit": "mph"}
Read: {"value": 92.5, "unit": "mph"}
